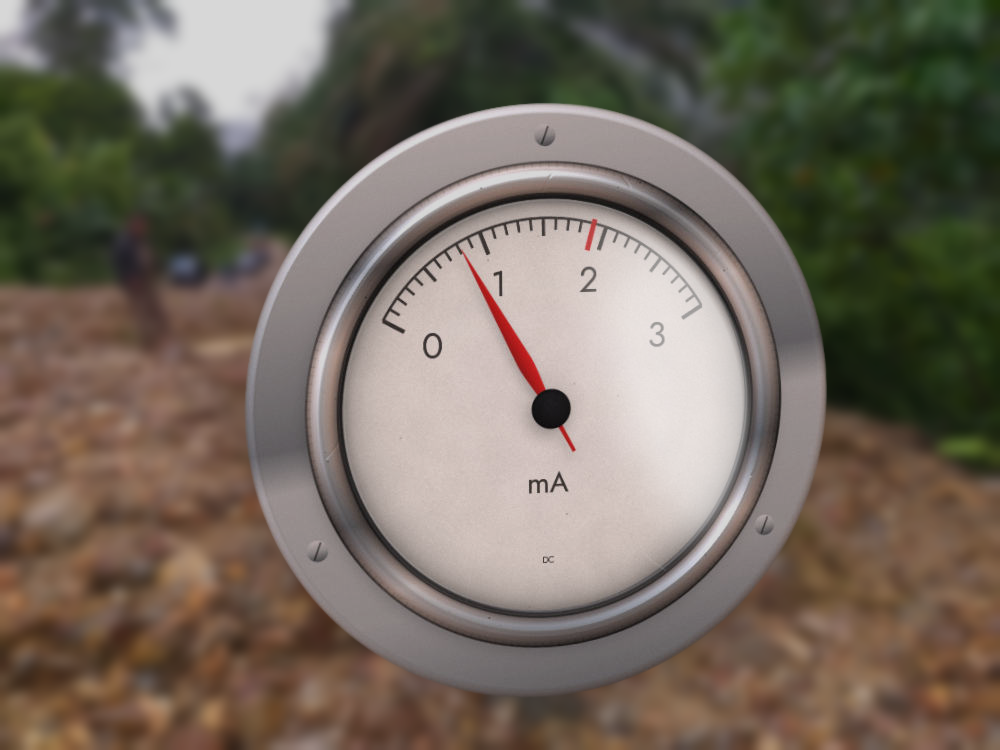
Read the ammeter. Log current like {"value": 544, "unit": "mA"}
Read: {"value": 0.8, "unit": "mA"}
